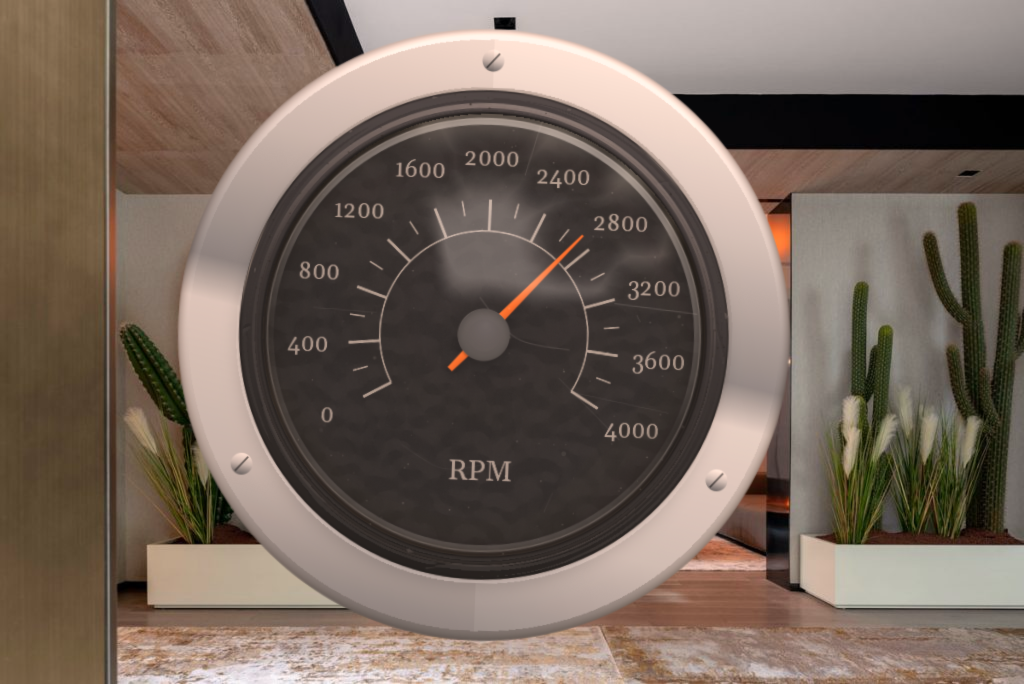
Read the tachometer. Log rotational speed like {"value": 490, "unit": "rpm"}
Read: {"value": 2700, "unit": "rpm"}
